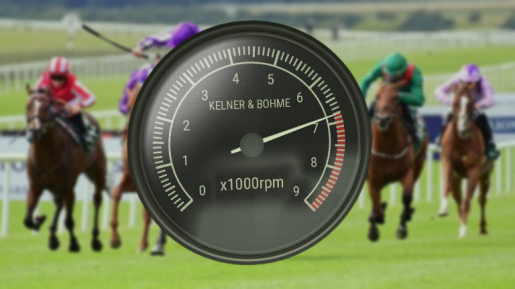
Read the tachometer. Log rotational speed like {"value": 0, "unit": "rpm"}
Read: {"value": 6800, "unit": "rpm"}
